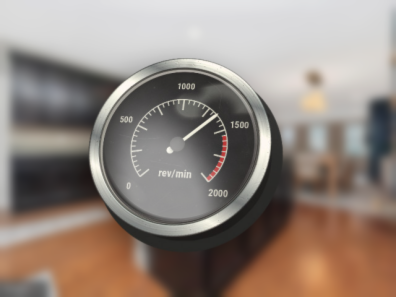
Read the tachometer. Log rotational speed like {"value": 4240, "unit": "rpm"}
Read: {"value": 1350, "unit": "rpm"}
